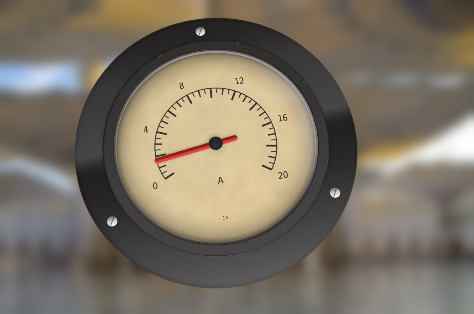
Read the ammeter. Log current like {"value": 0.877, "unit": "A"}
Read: {"value": 1.5, "unit": "A"}
